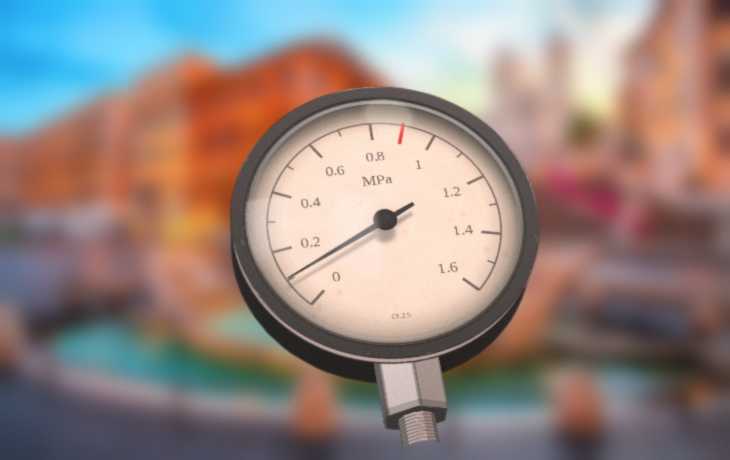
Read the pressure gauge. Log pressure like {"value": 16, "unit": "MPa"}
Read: {"value": 0.1, "unit": "MPa"}
